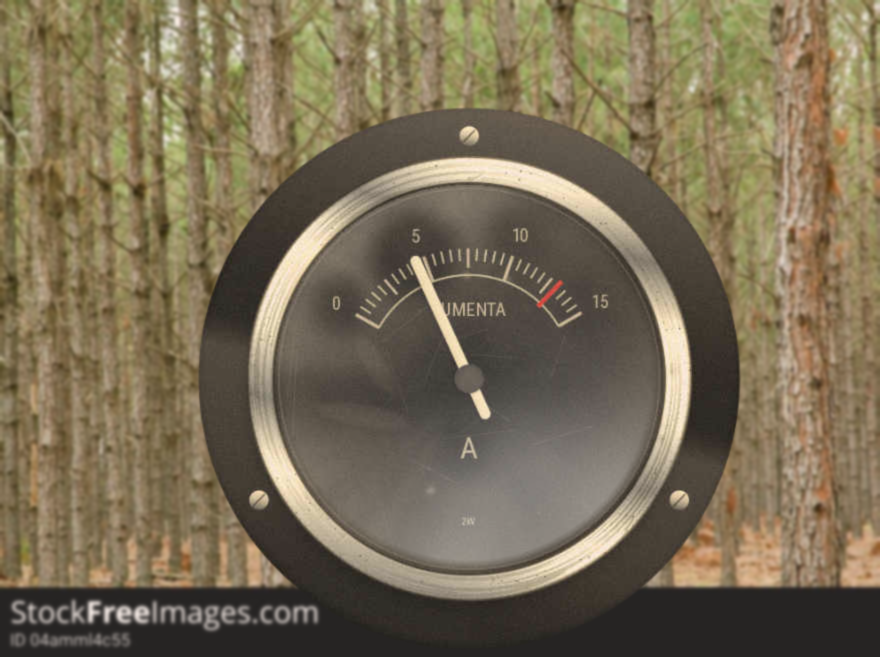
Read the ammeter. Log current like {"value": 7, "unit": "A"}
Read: {"value": 4.5, "unit": "A"}
